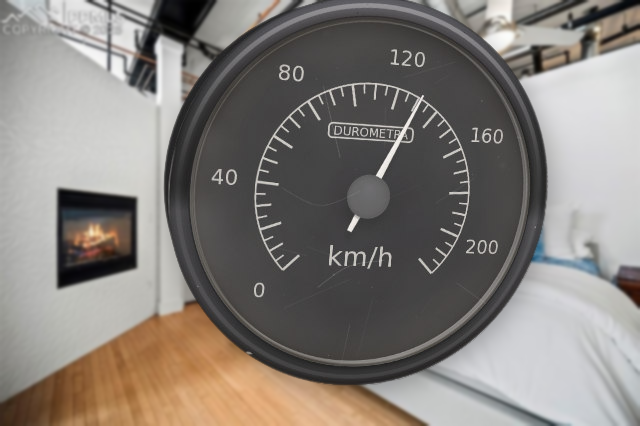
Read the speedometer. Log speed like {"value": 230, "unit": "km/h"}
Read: {"value": 130, "unit": "km/h"}
